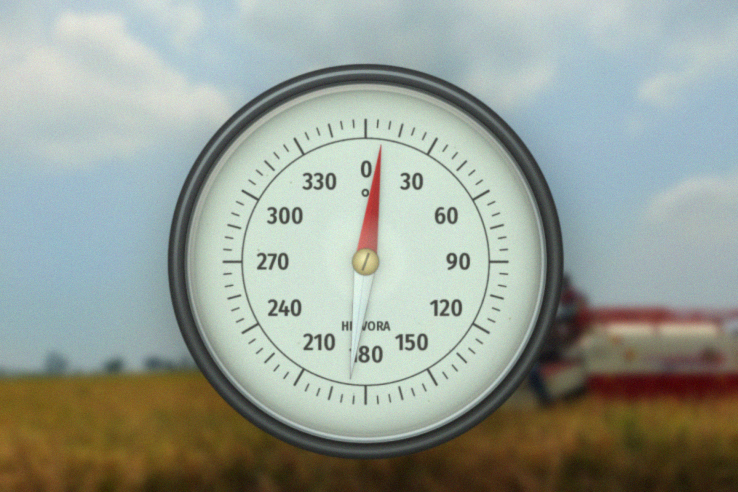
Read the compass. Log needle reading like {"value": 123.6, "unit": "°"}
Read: {"value": 7.5, "unit": "°"}
